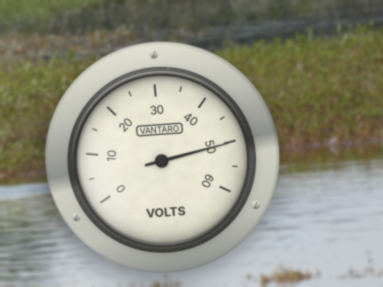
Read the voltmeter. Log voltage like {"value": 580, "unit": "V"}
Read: {"value": 50, "unit": "V"}
